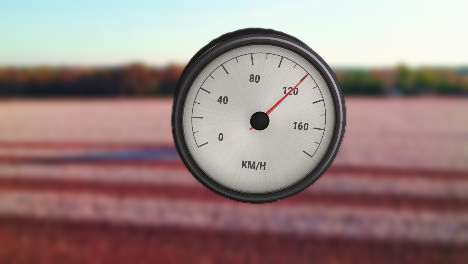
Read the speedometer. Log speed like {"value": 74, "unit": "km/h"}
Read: {"value": 120, "unit": "km/h"}
